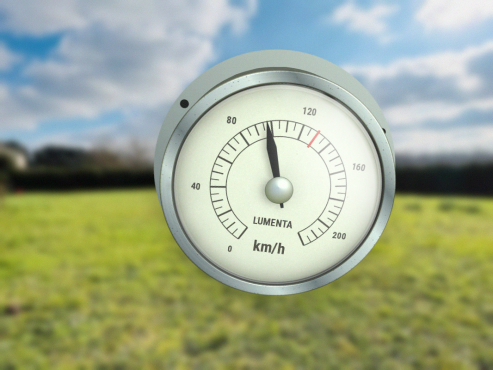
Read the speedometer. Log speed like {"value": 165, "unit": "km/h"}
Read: {"value": 97.5, "unit": "km/h"}
